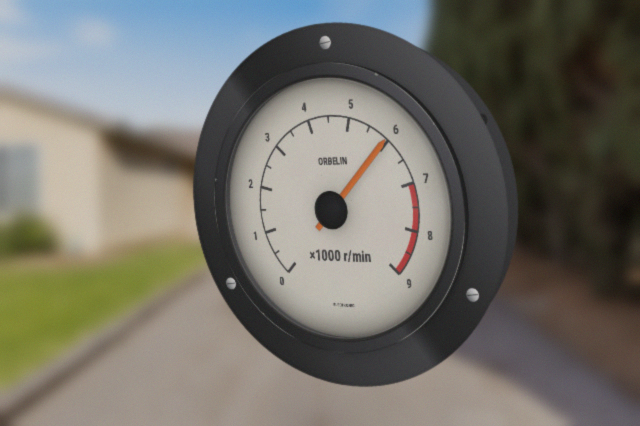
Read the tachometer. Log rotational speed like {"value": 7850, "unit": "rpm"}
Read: {"value": 6000, "unit": "rpm"}
